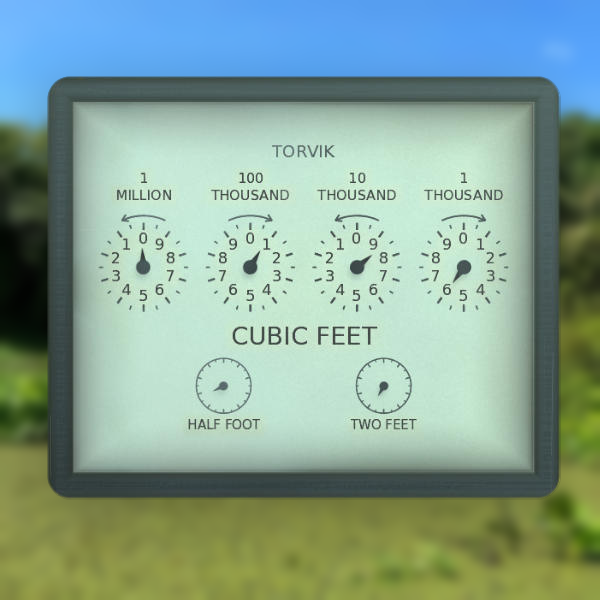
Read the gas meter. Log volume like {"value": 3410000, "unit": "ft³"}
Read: {"value": 8600, "unit": "ft³"}
